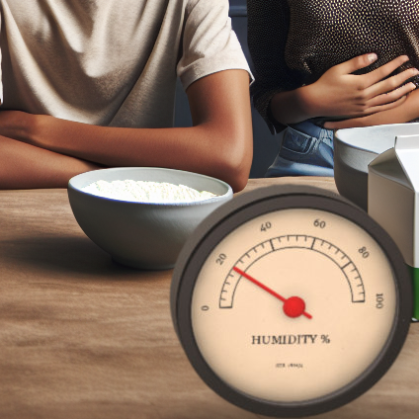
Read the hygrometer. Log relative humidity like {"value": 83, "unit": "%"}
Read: {"value": 20, "unit": "%"}
